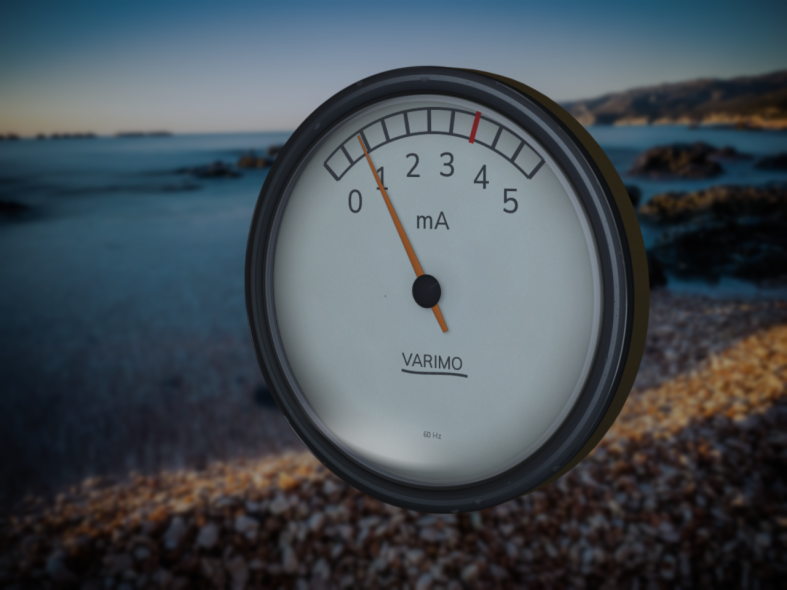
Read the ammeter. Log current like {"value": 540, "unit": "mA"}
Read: {"value": 1, "unit": "mA"}
